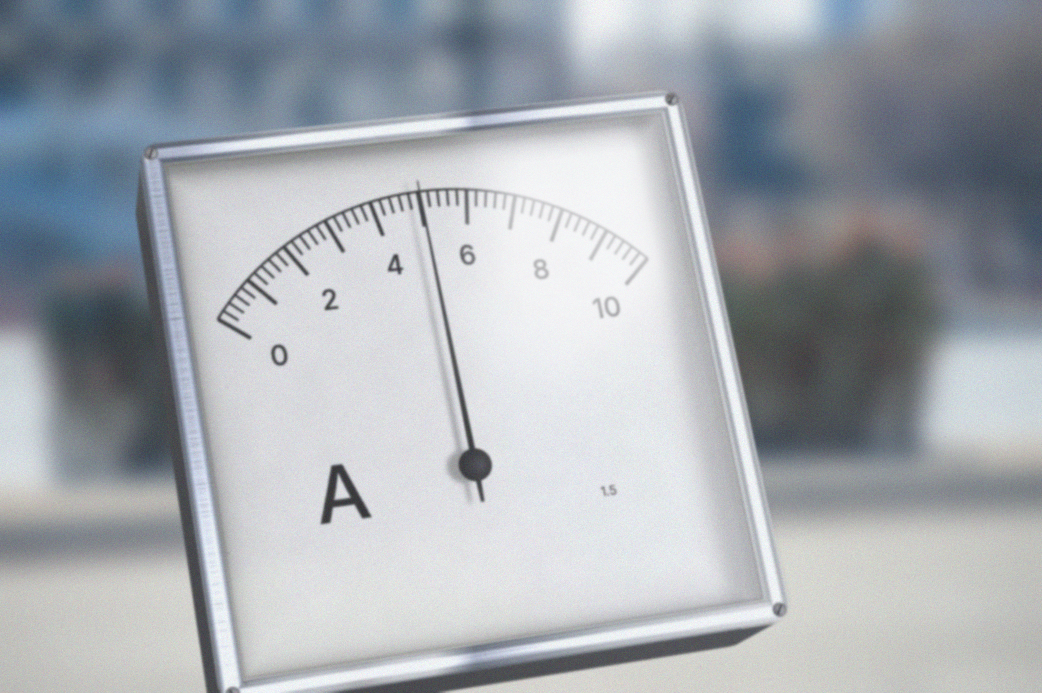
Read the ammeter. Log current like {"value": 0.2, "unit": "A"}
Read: {"value": 5, "unit": "A"}
